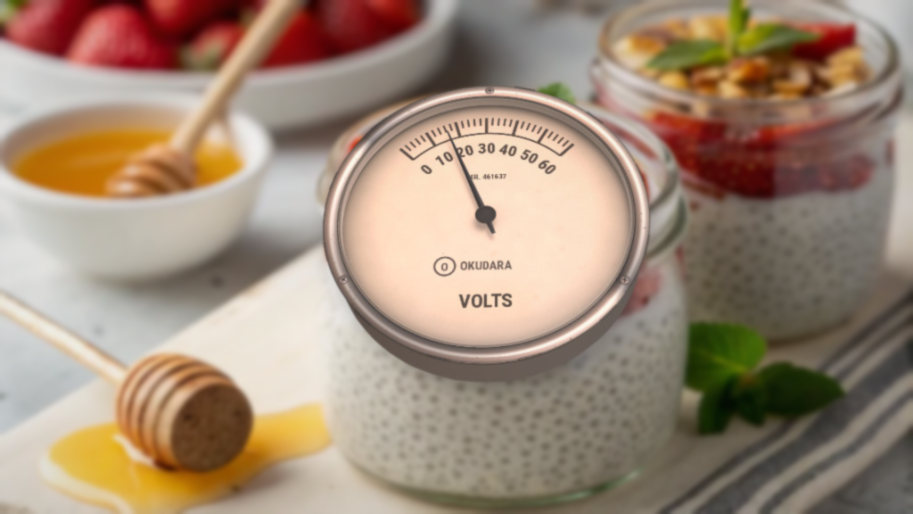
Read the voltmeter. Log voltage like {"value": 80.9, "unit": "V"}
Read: {"value": 16, "unit": "V"}
